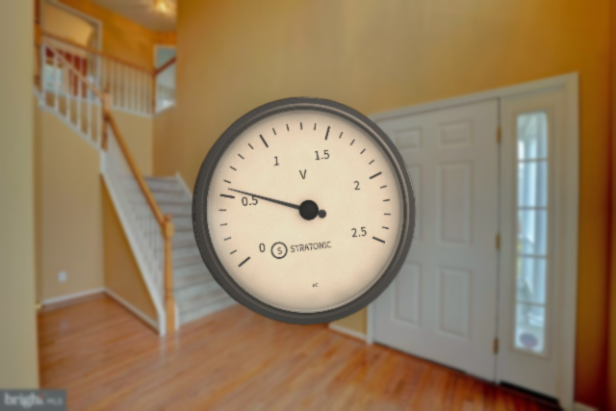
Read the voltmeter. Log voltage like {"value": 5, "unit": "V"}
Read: {"value": 0.55, "unit": "V"}
